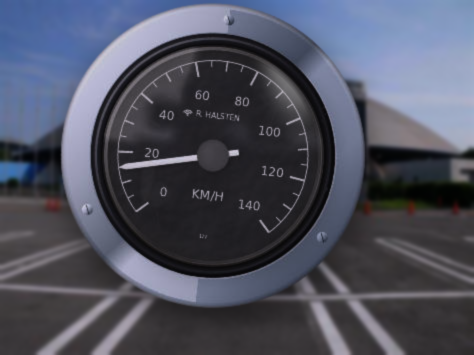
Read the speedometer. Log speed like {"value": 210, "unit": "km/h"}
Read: {"value": 15, "unit": "km/h"}
